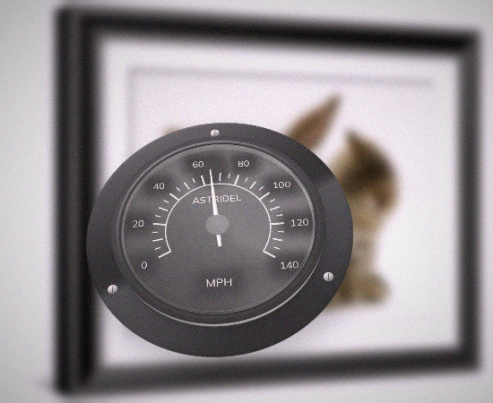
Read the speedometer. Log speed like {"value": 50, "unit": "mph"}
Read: {"value": 65, "unit": "mph"}
